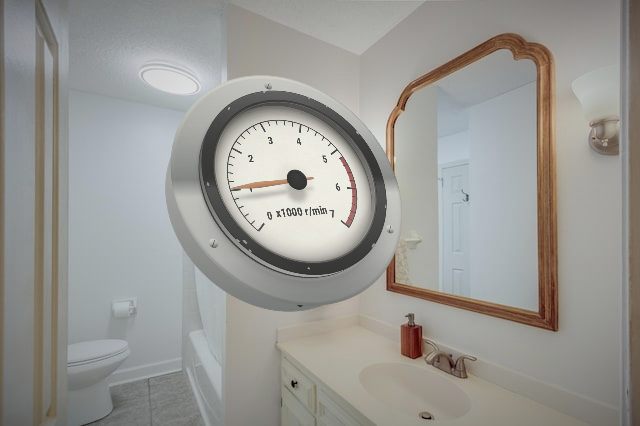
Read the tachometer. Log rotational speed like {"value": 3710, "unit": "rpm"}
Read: {"value": 1000, "unit": "rpm"}
